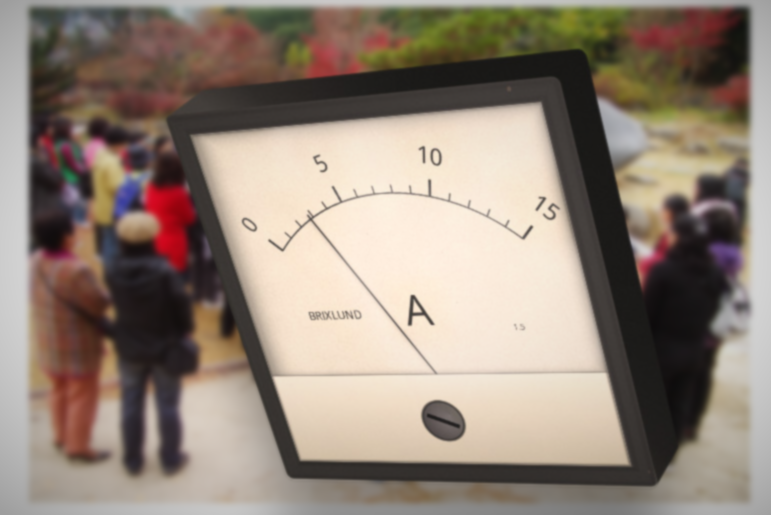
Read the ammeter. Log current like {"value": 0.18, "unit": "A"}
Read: {"value": 3, "unit": "A"}
